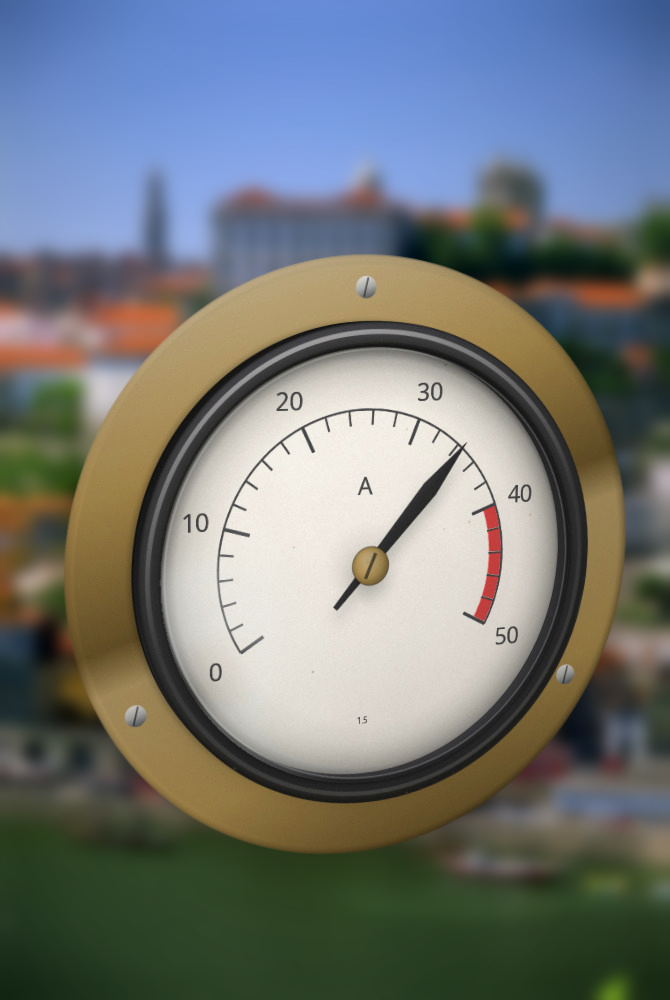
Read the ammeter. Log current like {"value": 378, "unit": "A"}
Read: {"value": 34, "unit": "A"}
